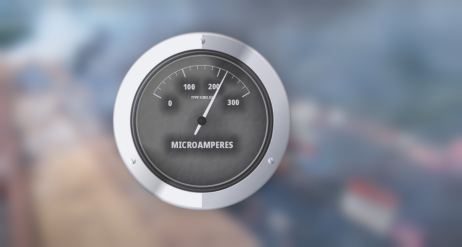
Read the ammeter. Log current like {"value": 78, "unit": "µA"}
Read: {"value": 220, "unit": "µA"}
